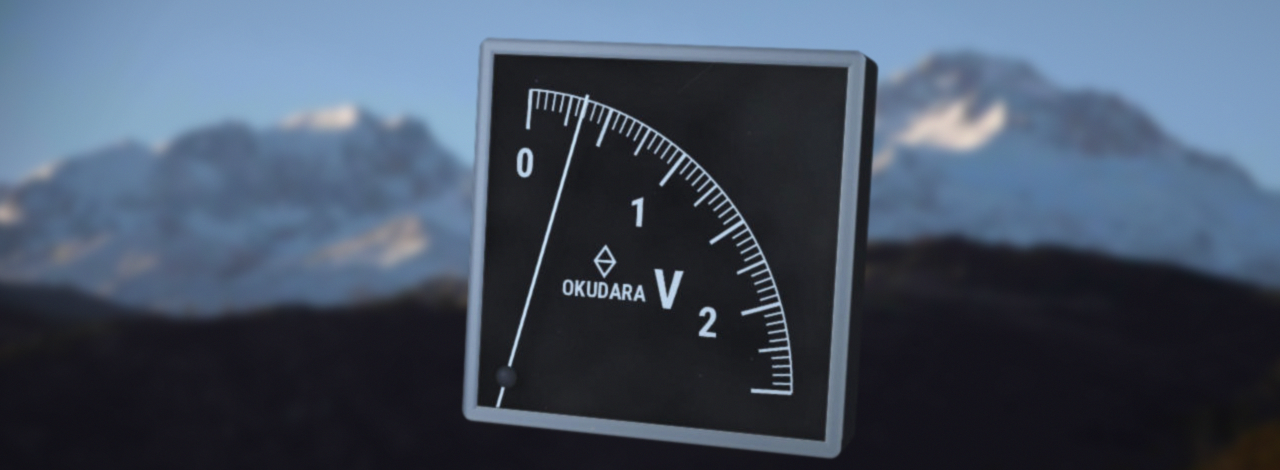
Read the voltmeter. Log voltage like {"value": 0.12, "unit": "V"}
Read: {"value": 0.35, "unit": "V"}
